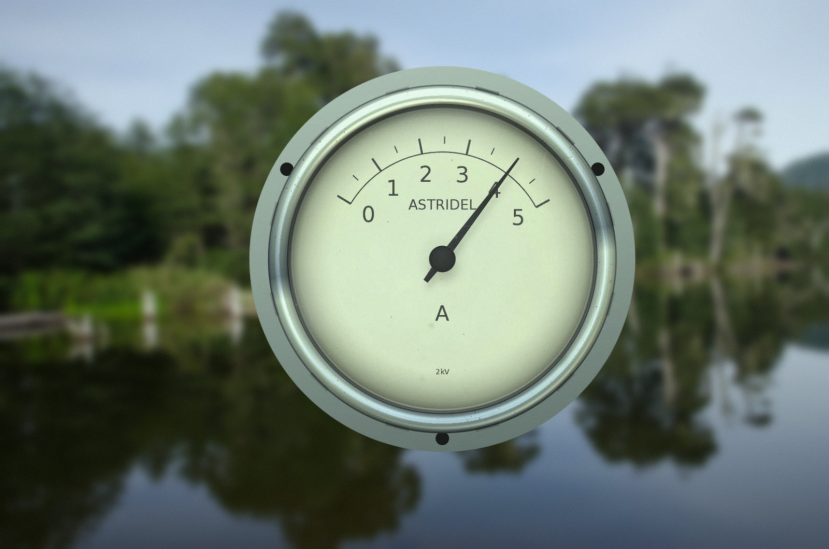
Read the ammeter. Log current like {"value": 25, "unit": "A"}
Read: {"value": 4, "unit": "A"}
